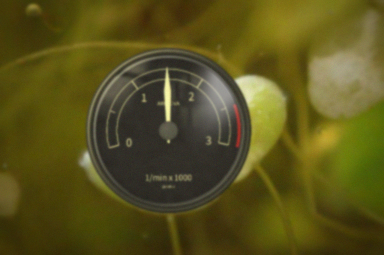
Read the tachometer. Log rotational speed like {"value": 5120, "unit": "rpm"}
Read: {"value": 1500, "unit": "rpm"}
